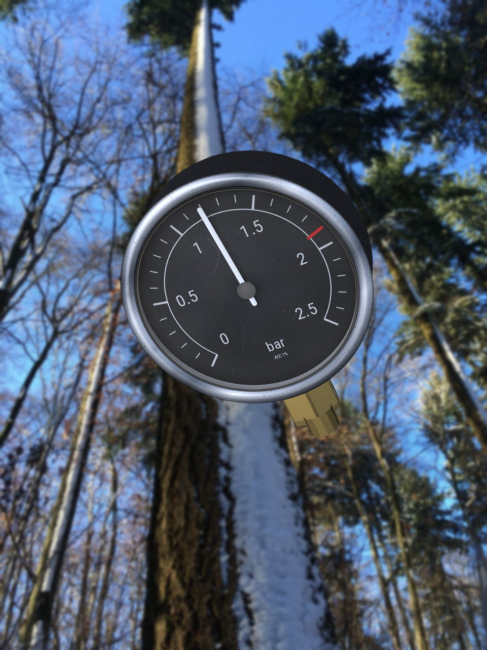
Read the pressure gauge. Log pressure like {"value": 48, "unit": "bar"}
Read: {"value": 1.2, "unit": "bar"}
